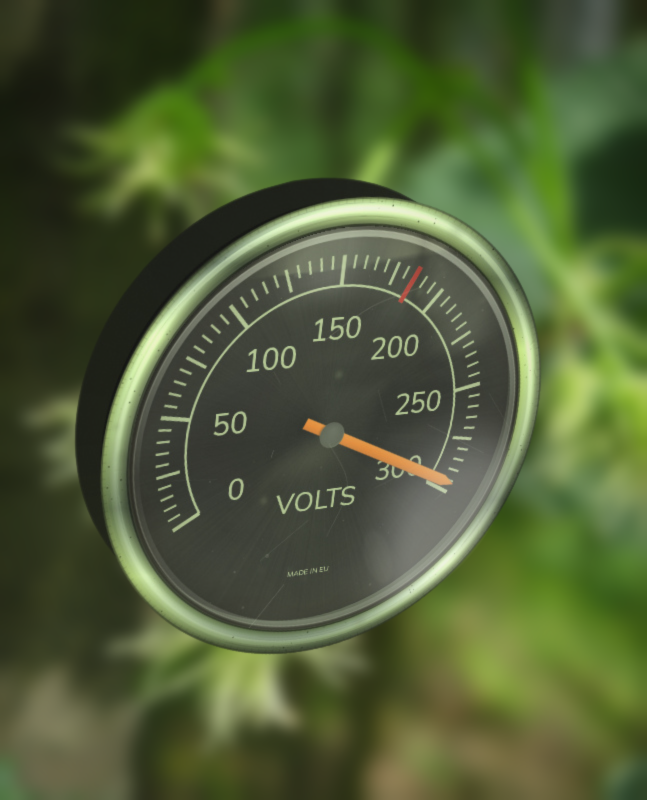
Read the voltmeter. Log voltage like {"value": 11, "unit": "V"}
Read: {"value": 295, "unit": "V"}
